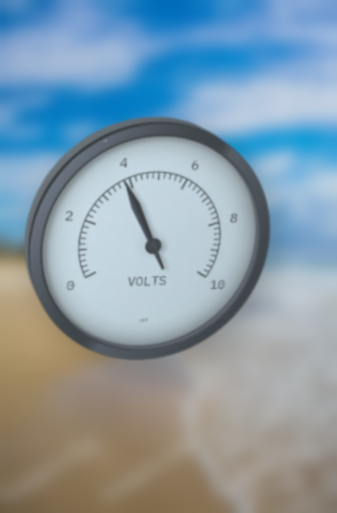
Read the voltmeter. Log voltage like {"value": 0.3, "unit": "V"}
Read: {"value": 3.8, "unit": "V"}
